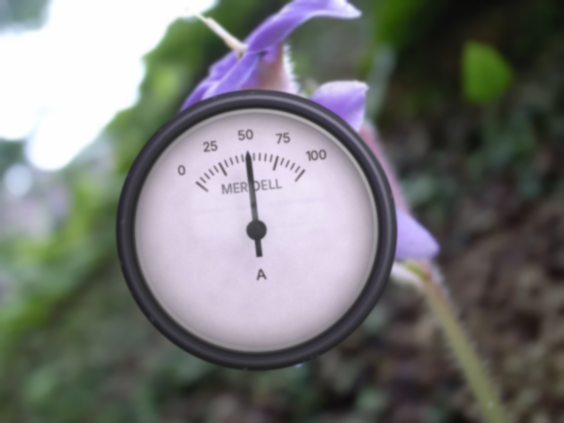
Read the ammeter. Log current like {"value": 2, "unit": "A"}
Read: {"value": 50, "unit": "A"}
